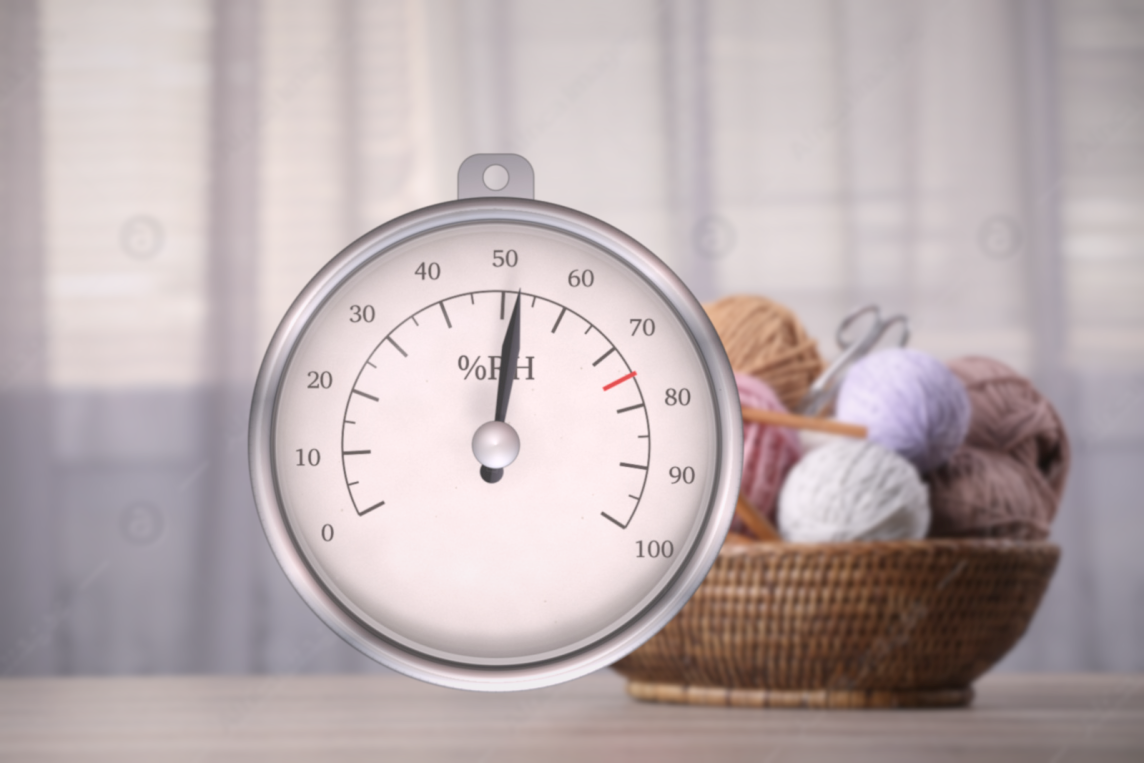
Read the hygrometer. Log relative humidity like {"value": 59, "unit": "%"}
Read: {"value": 52.5, "unit": "%"}
